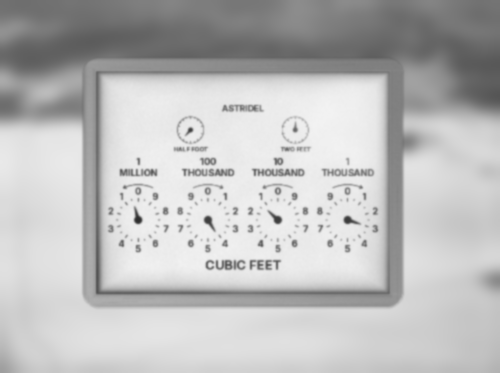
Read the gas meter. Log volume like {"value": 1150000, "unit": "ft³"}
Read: {"value": 41300, "unit": "ft³"}
